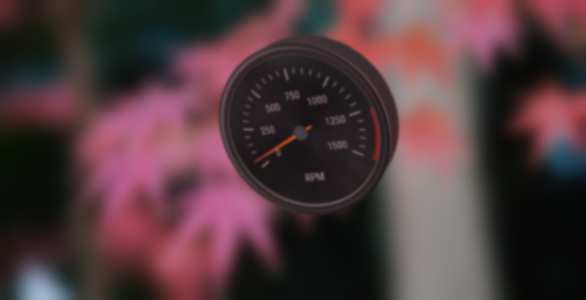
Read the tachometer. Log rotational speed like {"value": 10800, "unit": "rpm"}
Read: {"value": 50, "unit": "rpm"}
